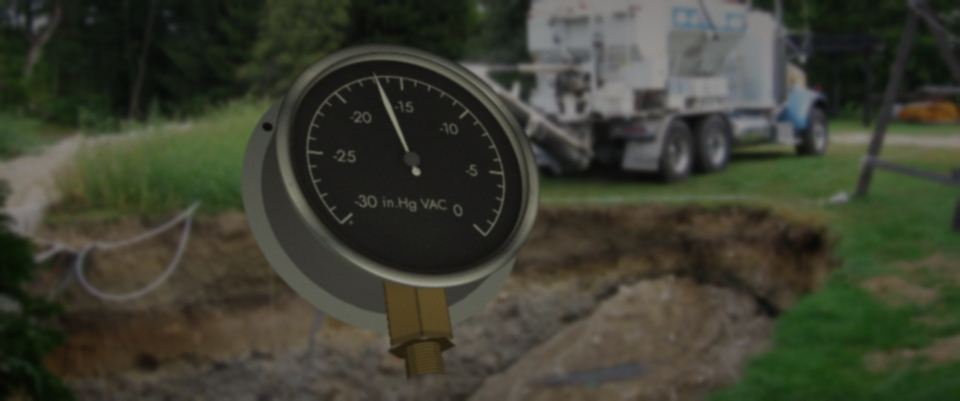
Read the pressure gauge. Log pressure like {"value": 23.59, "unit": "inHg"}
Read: {"value": -17, "unit": "inHg"}
